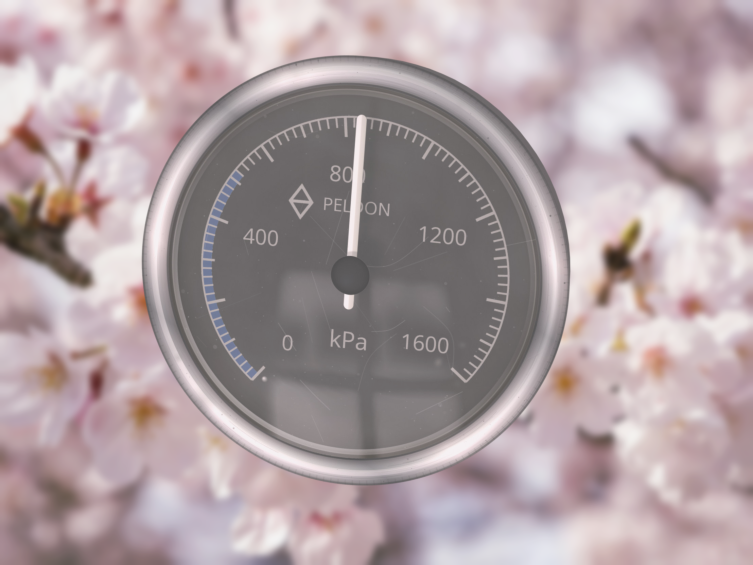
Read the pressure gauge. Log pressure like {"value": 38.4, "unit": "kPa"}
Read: {"value": 840, "unit": "kPa"}
